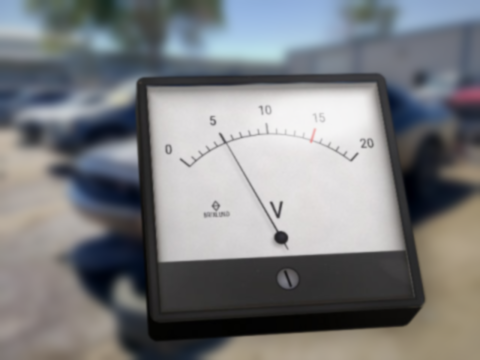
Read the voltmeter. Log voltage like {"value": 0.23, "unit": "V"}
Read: {"value": 5, "unit": "V"}
